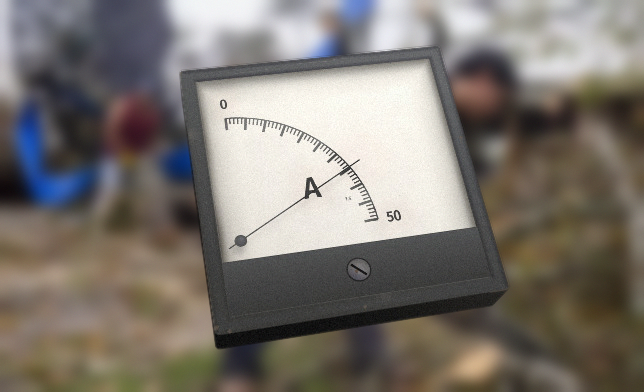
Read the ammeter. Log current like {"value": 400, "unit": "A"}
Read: {"value": 35, "unit": "A"}
